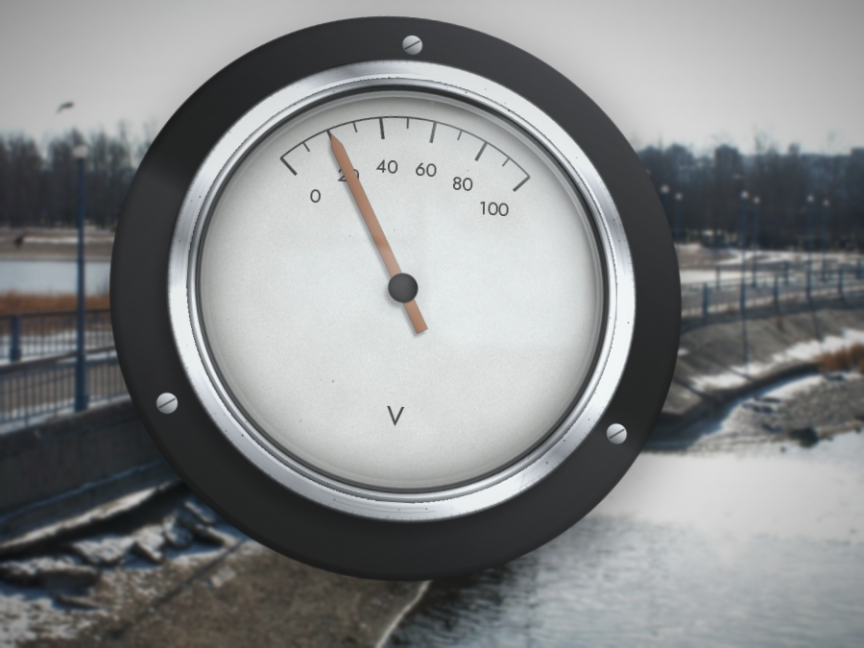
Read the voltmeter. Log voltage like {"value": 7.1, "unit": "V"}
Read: {"value": 20, "unit": "V"}
